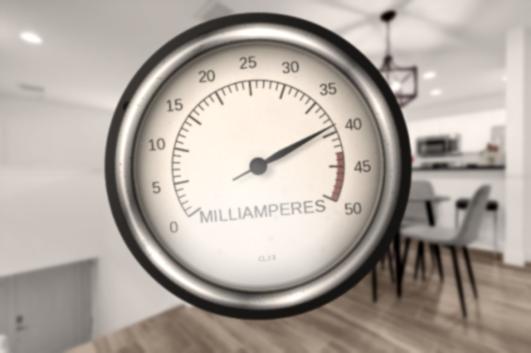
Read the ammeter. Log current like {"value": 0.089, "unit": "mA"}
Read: {"value": 39, "unit": "mA"}
